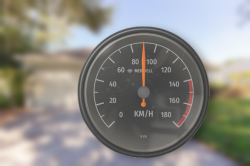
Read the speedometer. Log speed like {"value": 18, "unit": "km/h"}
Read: {"value": 90, "unit": "km/h"}
